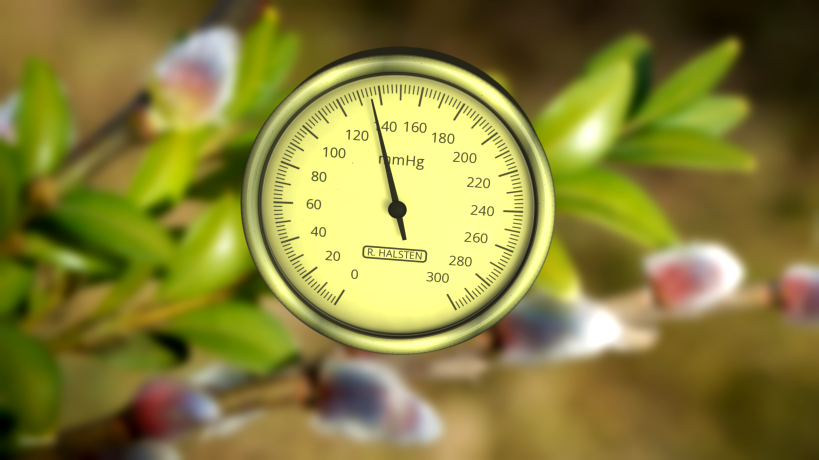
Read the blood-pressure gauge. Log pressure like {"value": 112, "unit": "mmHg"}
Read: {"value": 136, "unit": "mmHg"}
